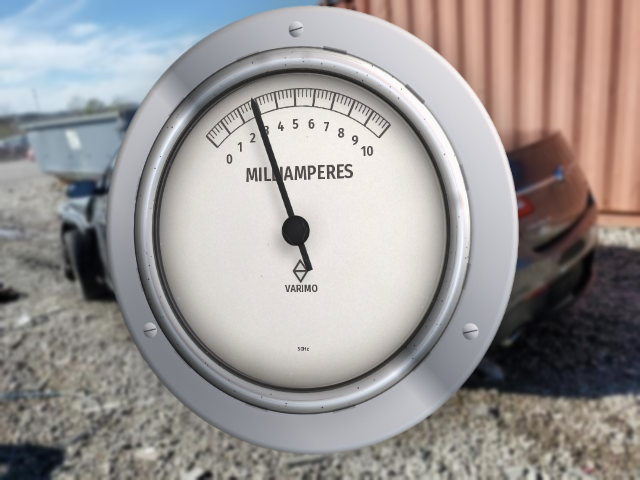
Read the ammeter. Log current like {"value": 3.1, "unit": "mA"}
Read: {"value": 3, "unit": "mA"}
